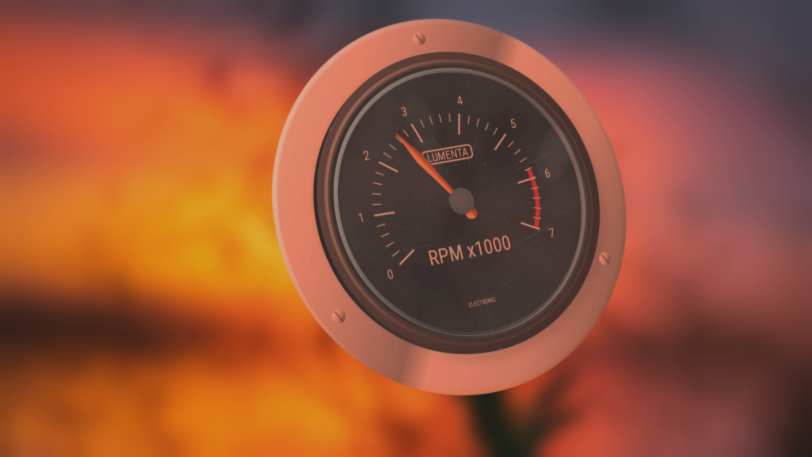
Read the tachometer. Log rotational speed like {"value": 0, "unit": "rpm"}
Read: {"value": 2600, "unit": "rpm"}
